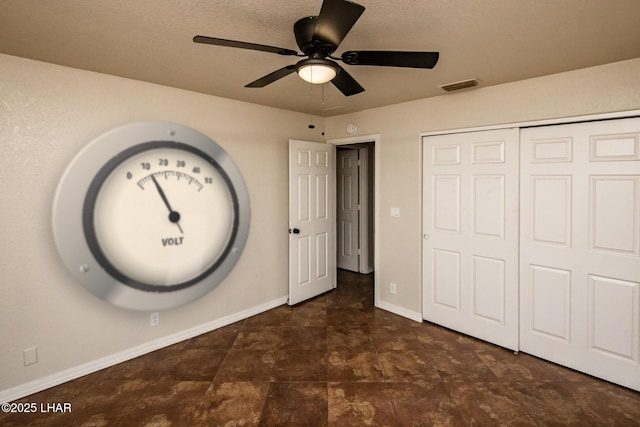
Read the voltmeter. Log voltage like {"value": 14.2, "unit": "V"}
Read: {"value": 10, "unit": "V"}
